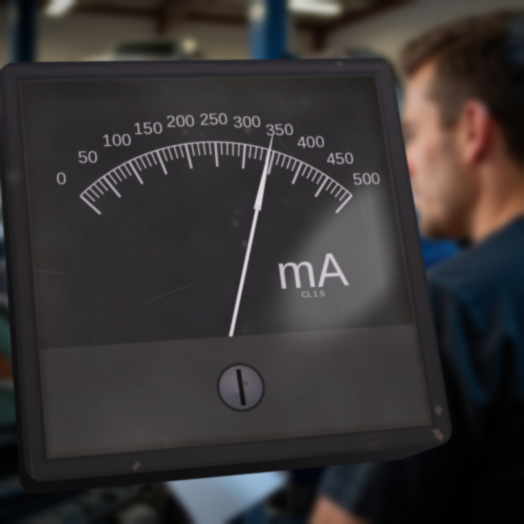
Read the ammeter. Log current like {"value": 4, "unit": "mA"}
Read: {"value": 340, "unit": "mA"}
